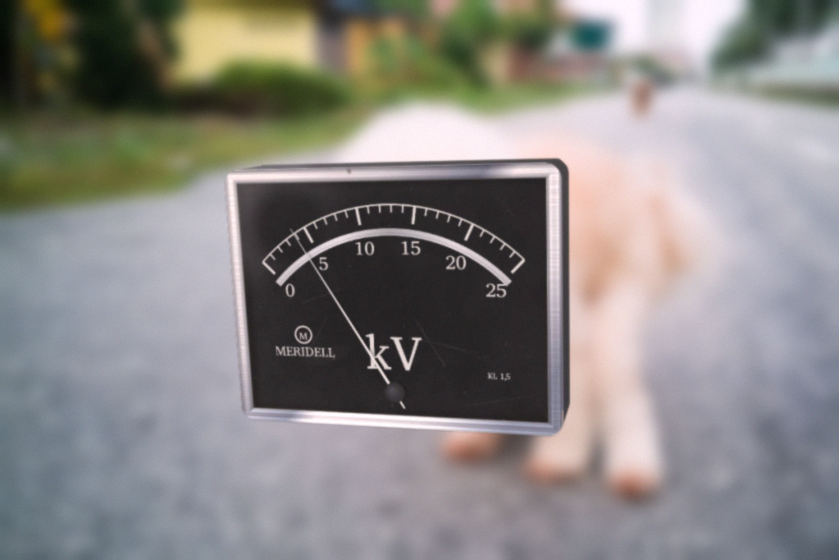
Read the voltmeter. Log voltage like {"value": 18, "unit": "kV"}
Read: {"value": 4, "unit": "kV"}
